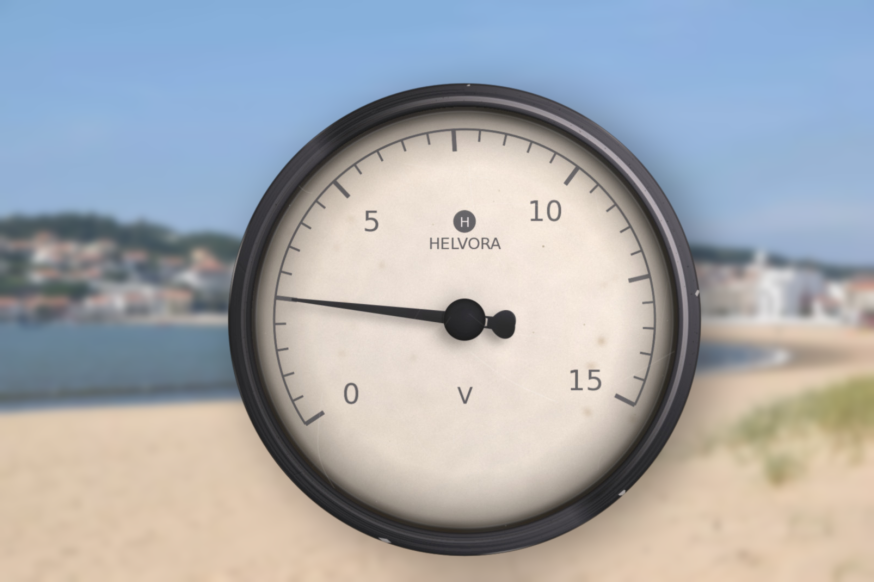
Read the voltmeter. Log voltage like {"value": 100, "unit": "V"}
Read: {"value": 2.5, "unit": "V"}
